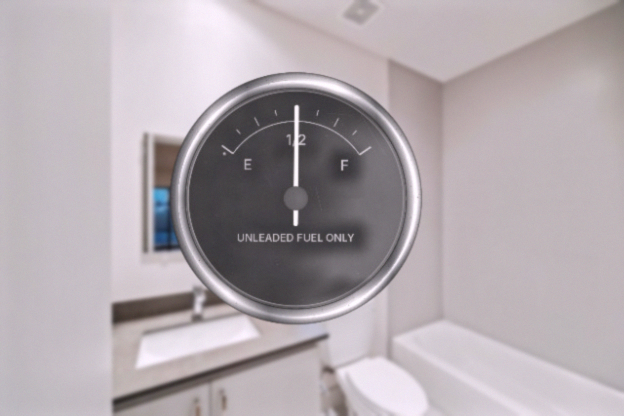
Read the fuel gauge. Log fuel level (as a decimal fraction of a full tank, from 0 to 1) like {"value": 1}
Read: {"value": 0.5}
